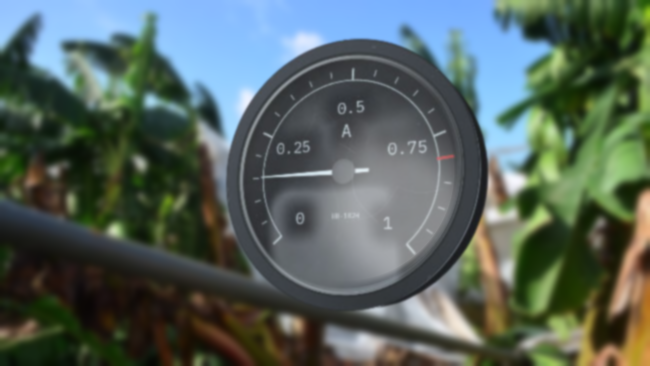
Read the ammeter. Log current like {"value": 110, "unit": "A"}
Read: {"value": 0.15, "unit": "A"}
